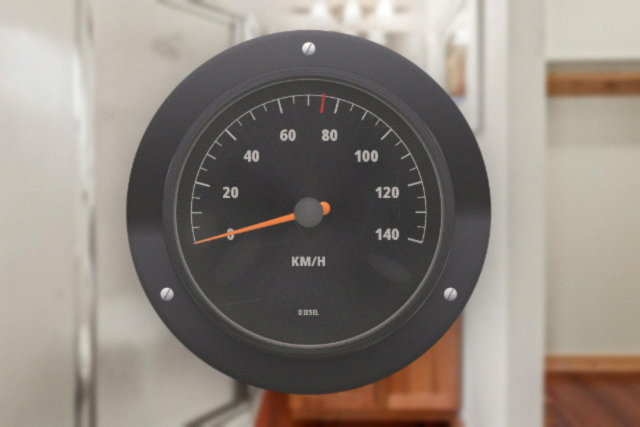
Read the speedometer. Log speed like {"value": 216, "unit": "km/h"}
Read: {"value": 0, "unit": "km/h"}
